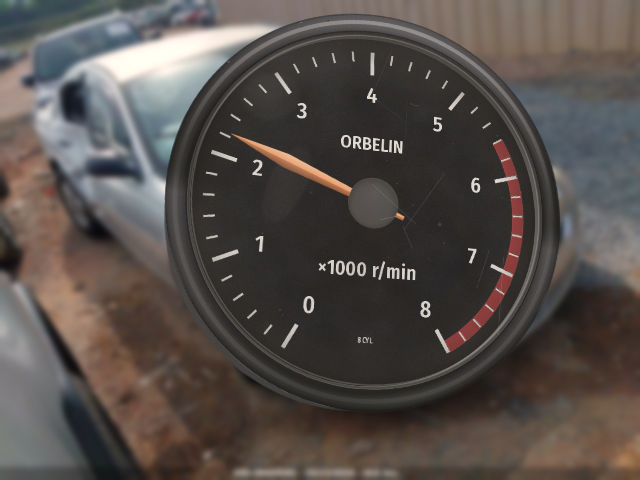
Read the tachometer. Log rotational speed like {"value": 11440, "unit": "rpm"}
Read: {"value": 2200, "unit": "rpm"}
